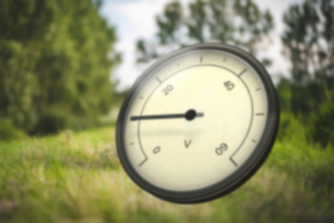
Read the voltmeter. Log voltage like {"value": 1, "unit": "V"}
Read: {"value": 10, "unit": "V"}
